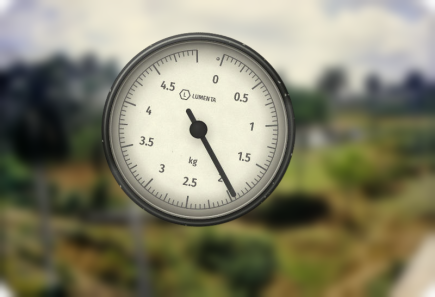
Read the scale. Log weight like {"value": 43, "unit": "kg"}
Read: {"value": 1.95, "unit": "kg"}
